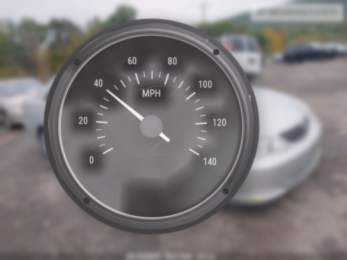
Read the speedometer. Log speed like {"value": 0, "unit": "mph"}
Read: {"value": 40, "unit": "mph"}
